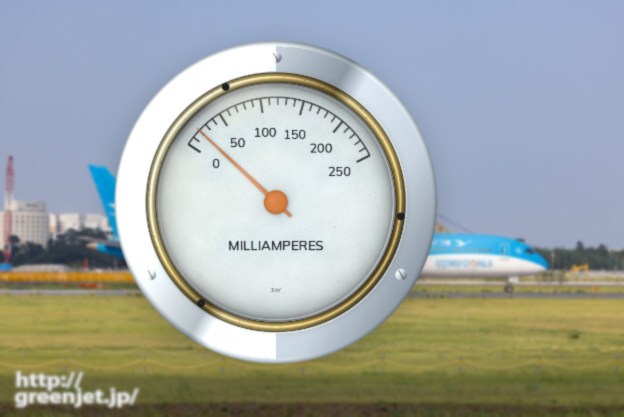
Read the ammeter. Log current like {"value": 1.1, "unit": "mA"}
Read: {"value": 20, "unit": "mA"}
